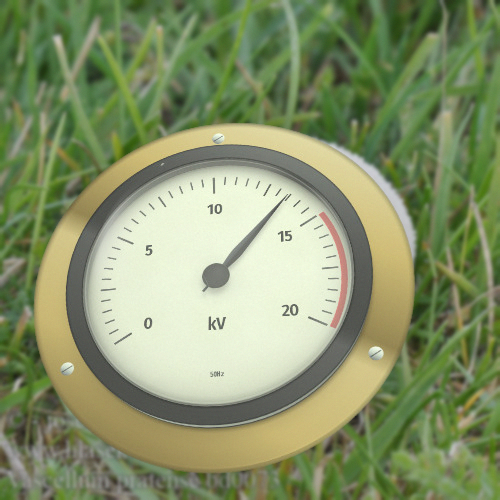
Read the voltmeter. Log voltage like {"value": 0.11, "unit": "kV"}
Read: {"value": 13.5, "unit": "kV"}
